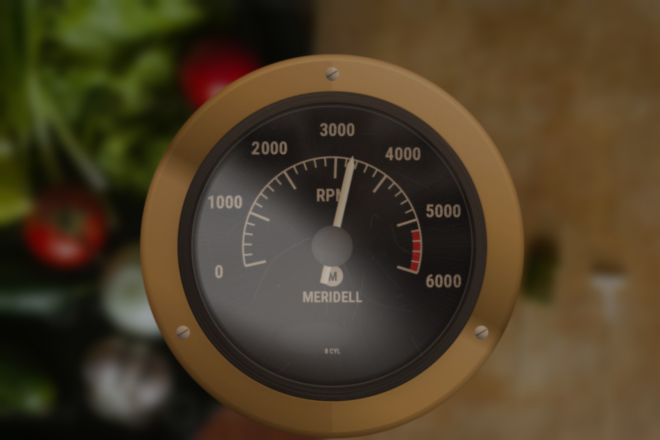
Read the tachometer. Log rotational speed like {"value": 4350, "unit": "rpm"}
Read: {"value": 3300, "unit": "rpm"}
